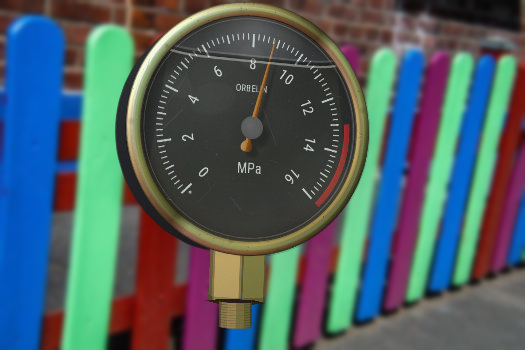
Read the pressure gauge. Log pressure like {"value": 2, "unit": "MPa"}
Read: {"value": 8.8, "unit": "MPa"}
